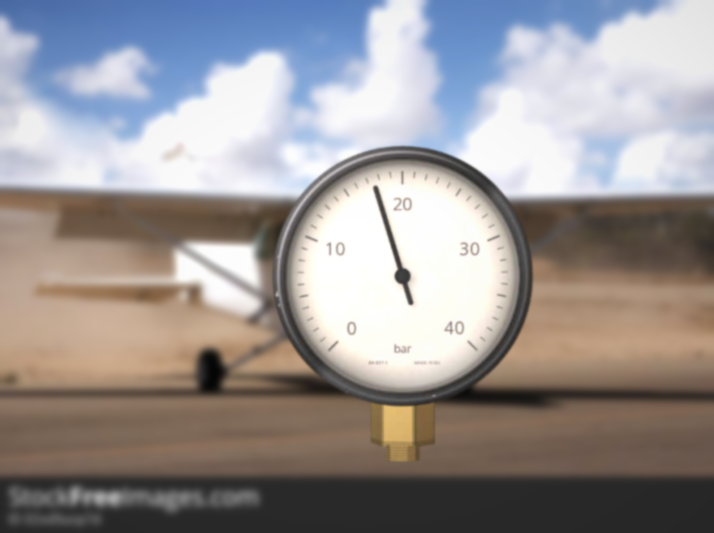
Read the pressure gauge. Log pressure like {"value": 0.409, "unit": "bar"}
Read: {"value": 17.5, "unit": "bar"}
